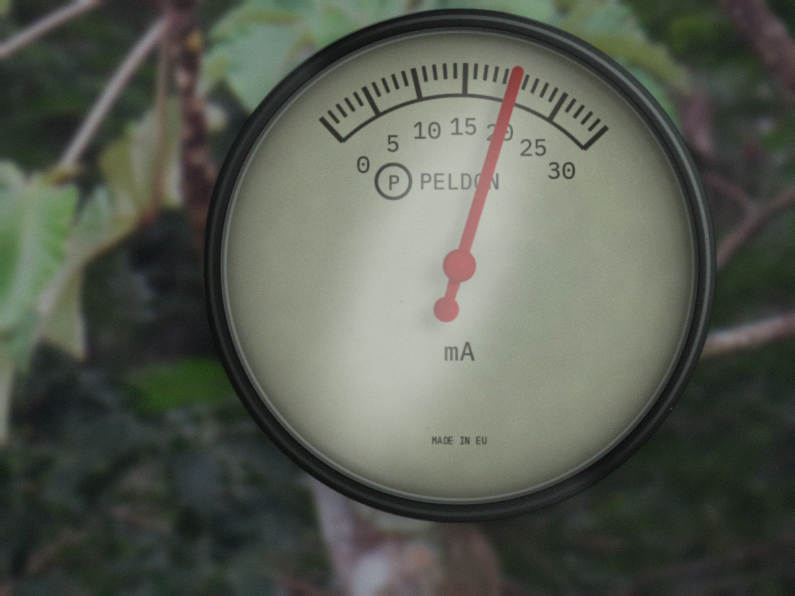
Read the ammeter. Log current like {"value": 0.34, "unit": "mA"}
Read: {"value": 20, "unit": "mA"}
